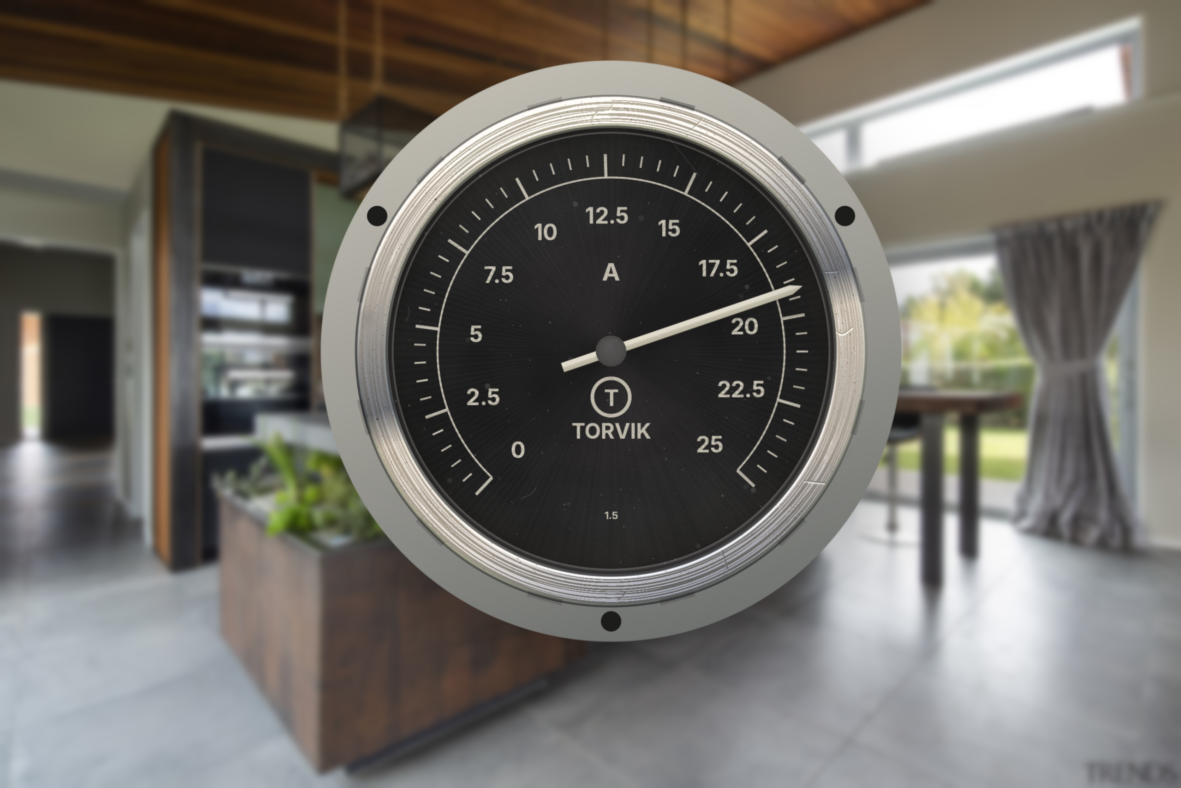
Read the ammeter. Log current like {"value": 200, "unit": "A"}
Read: {"value": 19.25, "unit": "A"}
